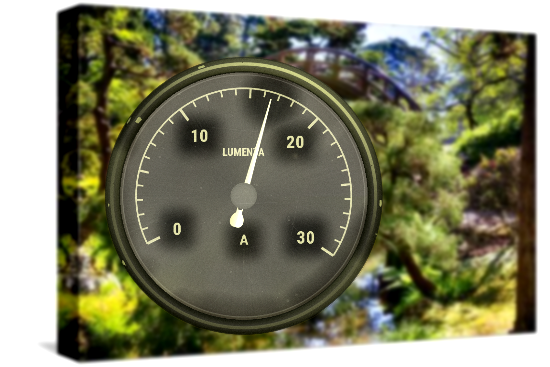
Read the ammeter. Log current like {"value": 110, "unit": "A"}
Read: {"value": 16.5, "unit": "A"}
